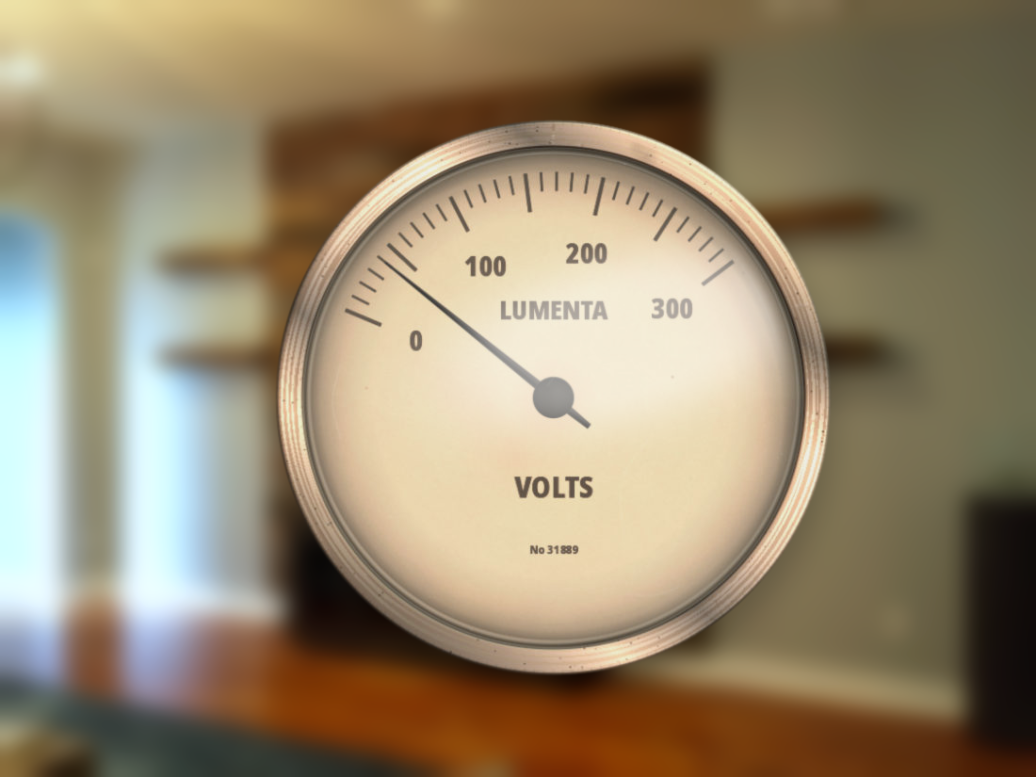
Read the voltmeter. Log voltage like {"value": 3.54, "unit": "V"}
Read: {"value": 40, "unit": "V"}
